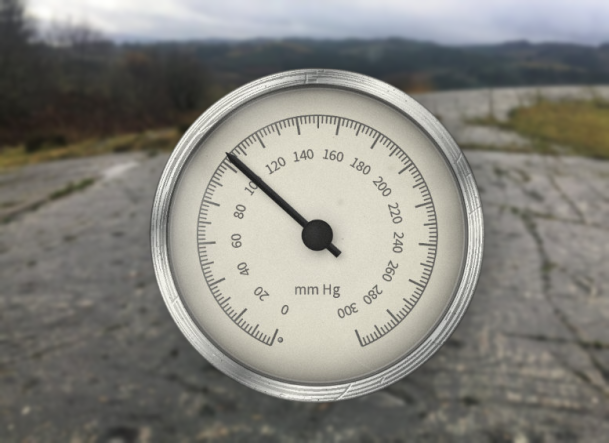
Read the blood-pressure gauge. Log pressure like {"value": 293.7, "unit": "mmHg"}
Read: {"value": 104, "unit": "mmHg"}
